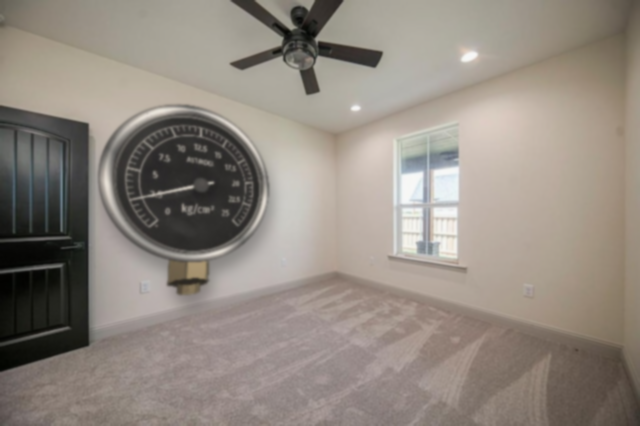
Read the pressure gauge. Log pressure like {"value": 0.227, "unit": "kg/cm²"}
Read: {"value": 2.5, "unit": "kg/cm²"}
